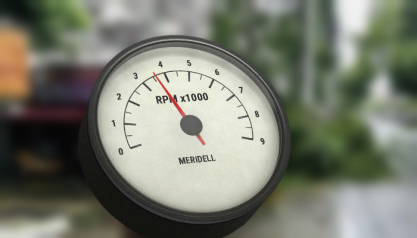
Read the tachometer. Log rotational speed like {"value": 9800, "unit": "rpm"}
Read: {"value": 3500, "unit": "rpm"}
